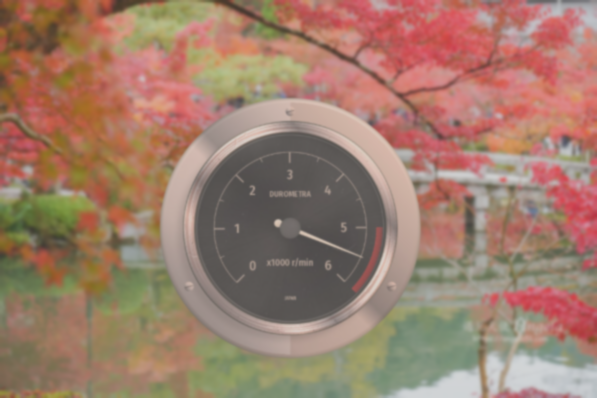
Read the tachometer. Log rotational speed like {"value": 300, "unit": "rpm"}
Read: {"value": 5500, "unit": "rpm"}
